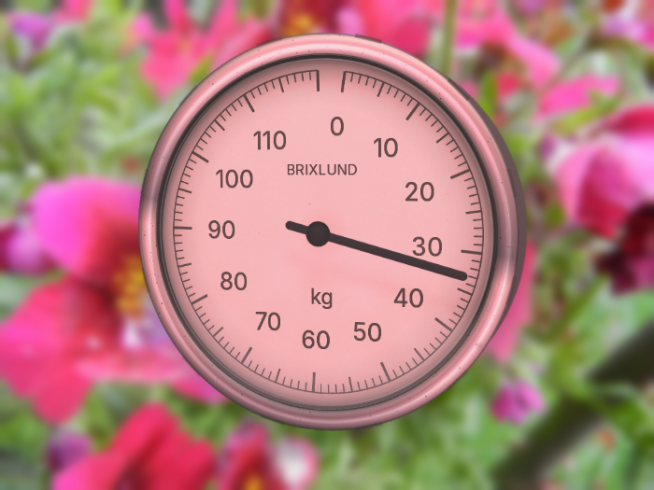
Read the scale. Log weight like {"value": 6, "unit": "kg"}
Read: {"value": 33, "unit": "kg"}
